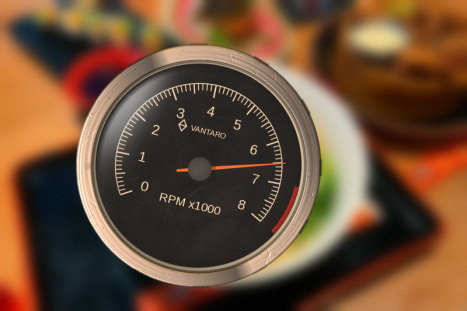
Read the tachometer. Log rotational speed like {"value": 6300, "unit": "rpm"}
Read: {"value": 6500, "unit": "rpm"}
